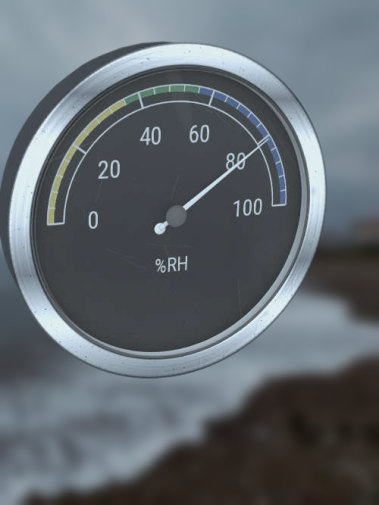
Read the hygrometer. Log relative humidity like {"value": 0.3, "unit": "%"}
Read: {"value": 80, "unit": "%"}
